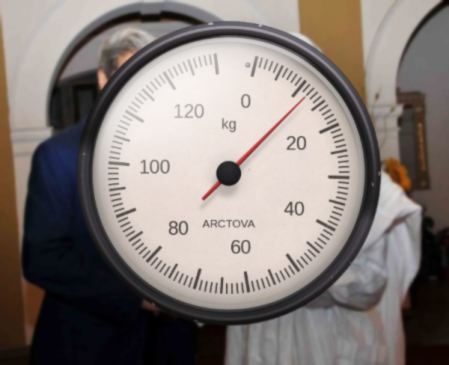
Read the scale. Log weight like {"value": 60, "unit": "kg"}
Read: {"value": 12, "unit": "kg"}
